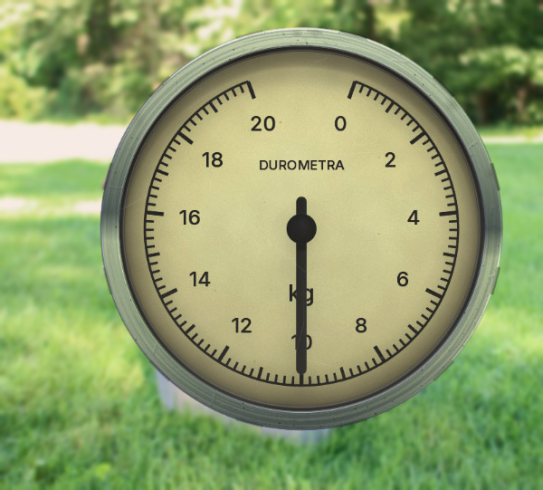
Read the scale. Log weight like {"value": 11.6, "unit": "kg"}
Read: {"value": 10, "unit": "kg"}
